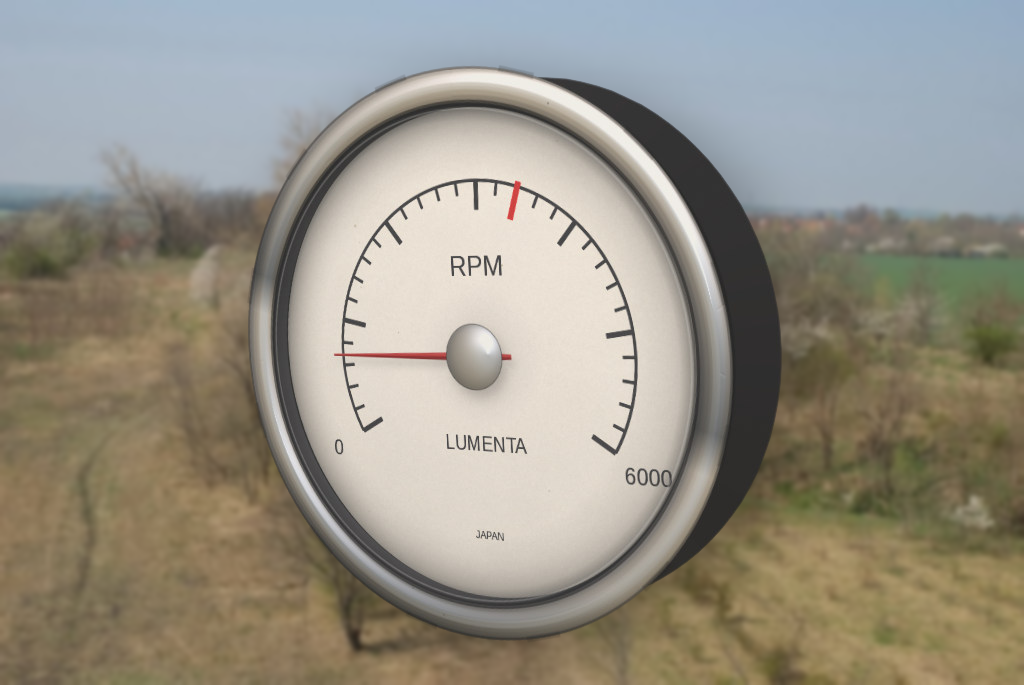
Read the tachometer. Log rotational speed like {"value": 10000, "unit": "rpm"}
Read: {"value": 700, "unit": "rpm"}
